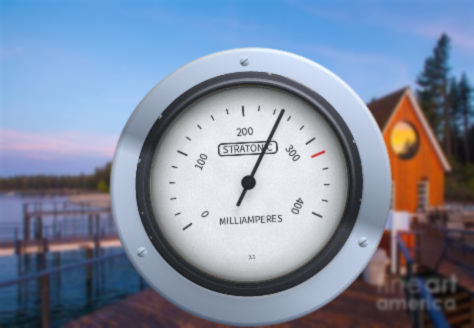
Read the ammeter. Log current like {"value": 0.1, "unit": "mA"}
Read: {"value": 250, "unit": "mA"}
